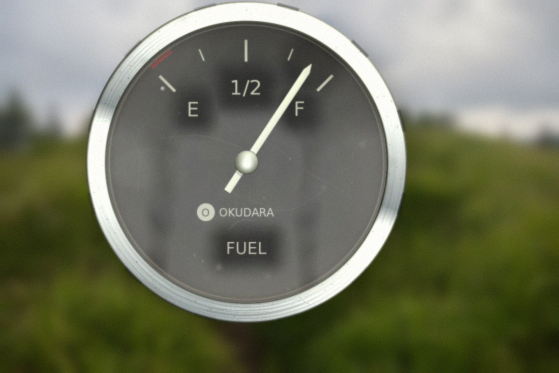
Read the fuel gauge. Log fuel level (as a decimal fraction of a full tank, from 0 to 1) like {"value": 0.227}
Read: {"value": 0.875}
